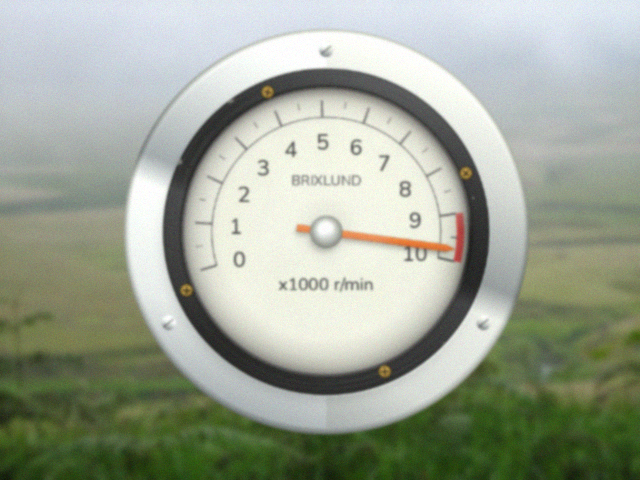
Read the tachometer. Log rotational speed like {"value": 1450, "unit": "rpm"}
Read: {"value": 9750, "unit": "rpm"}
